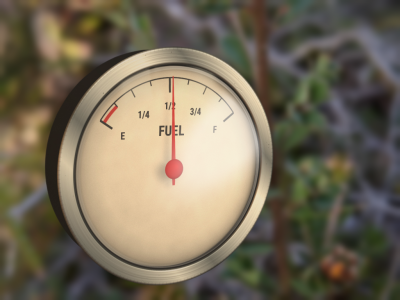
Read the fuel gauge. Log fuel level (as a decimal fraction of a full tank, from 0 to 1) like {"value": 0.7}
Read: {"value": 0.5}
